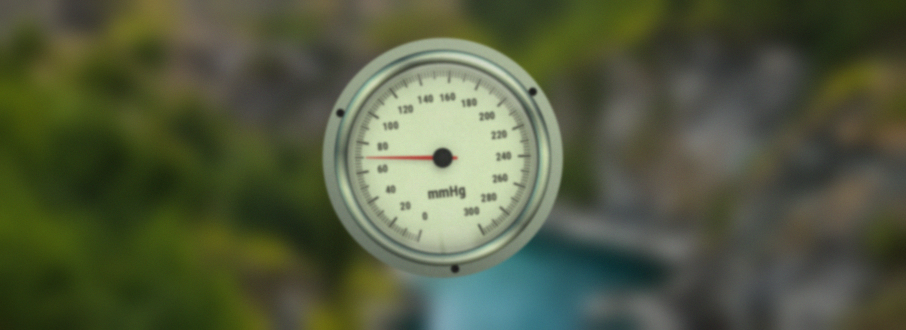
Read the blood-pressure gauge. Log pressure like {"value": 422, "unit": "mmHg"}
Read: {"value": 70, "unit": "mmHg"}
